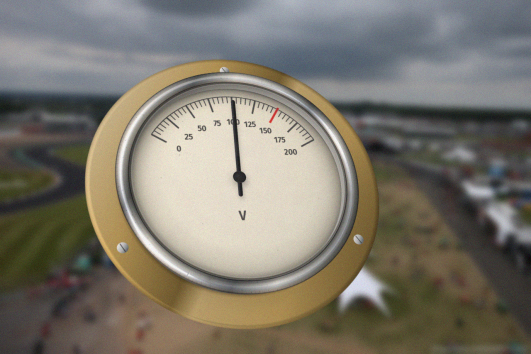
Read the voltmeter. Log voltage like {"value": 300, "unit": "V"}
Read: {"value": 100, "unit": "V"}
